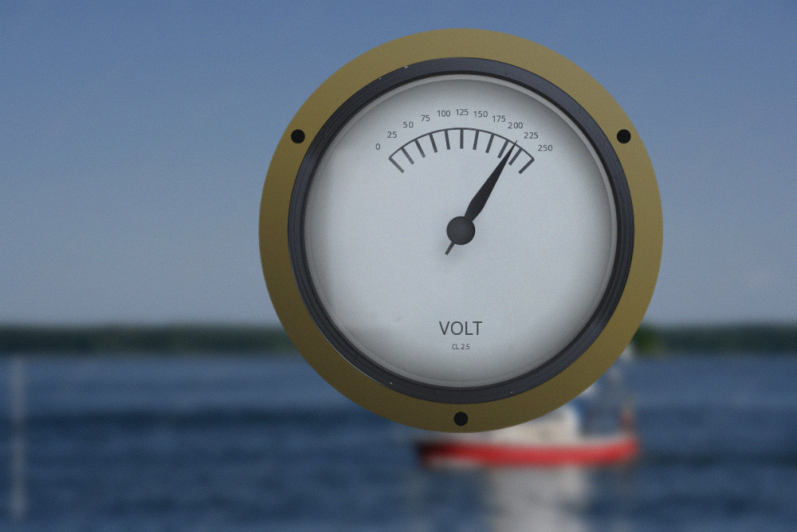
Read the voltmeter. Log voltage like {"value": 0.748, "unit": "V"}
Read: {"value": 212.5, "unit": "V"}
